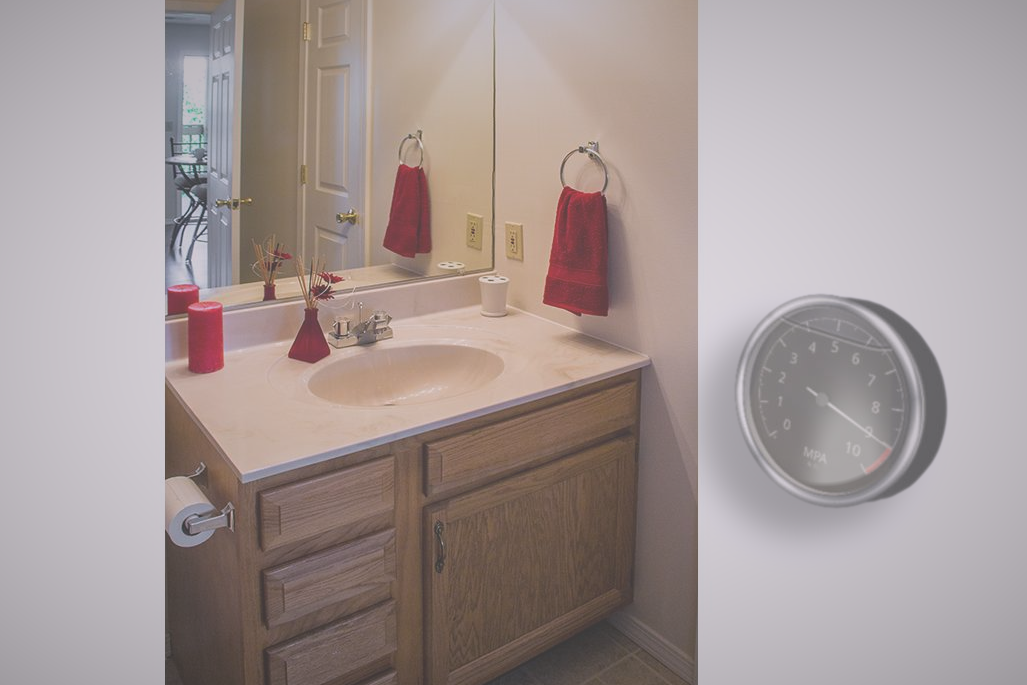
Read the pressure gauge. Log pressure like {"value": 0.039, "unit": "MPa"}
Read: {"value": 9, "unit": "MPa"}
